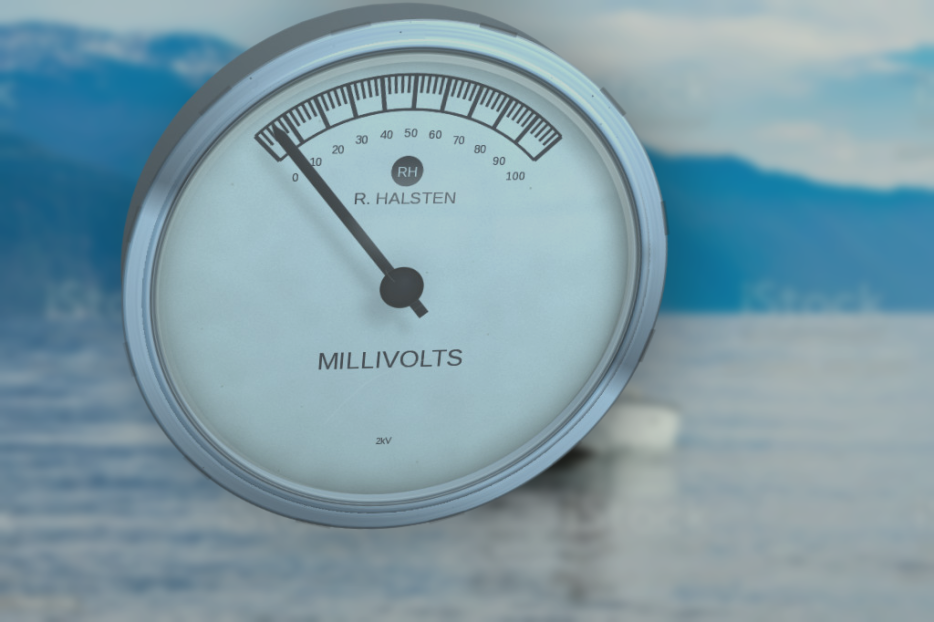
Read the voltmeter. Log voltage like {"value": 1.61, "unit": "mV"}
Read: {"value": 6, "unit": "mV"}
